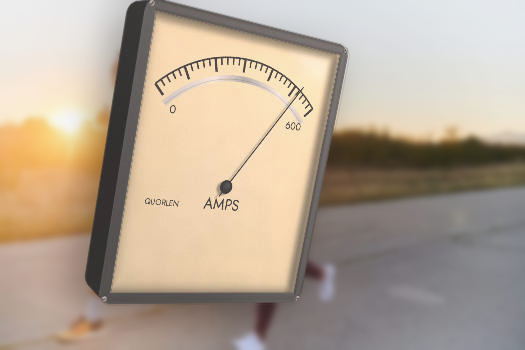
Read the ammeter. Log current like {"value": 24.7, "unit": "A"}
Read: {"value": 520, "unit": "A"}
